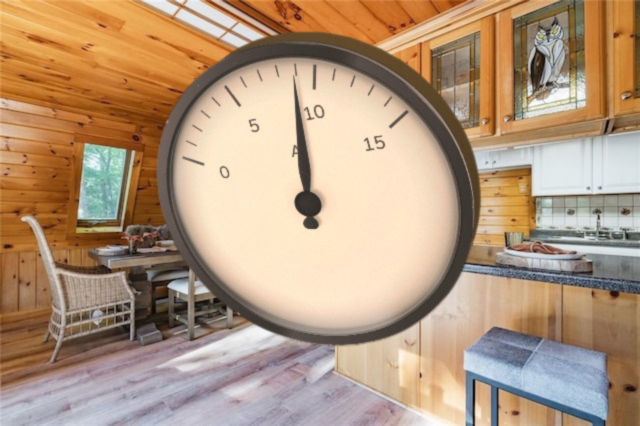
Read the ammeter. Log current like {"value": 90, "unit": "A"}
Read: {"value": 9, "unit": "A"}
